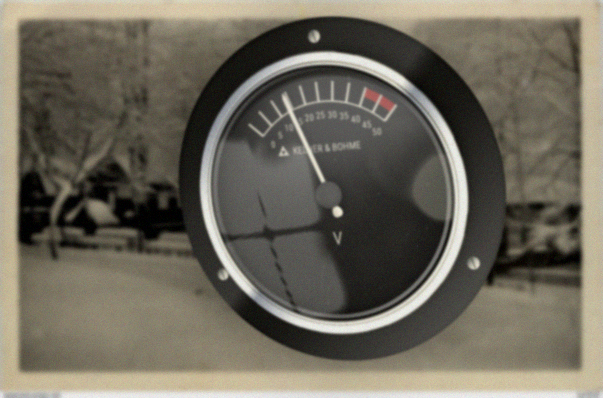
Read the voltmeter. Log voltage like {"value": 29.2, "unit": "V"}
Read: {"value": 15, "unit": "V"}
